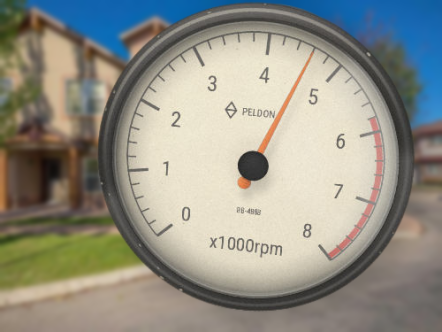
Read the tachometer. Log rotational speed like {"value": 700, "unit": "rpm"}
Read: {"value": 4600, "unit": "rpm"}
